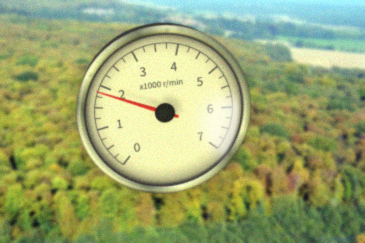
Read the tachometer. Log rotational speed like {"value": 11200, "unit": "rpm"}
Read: {"value": 1875, "unit": "rpm"}
